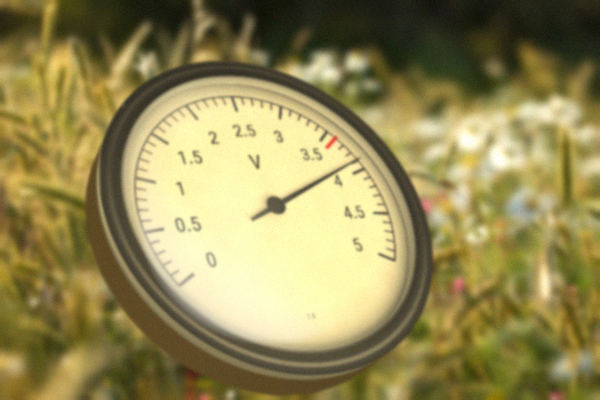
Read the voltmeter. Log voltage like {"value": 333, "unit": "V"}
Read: {"value": 3.9, "unit": "V"}
